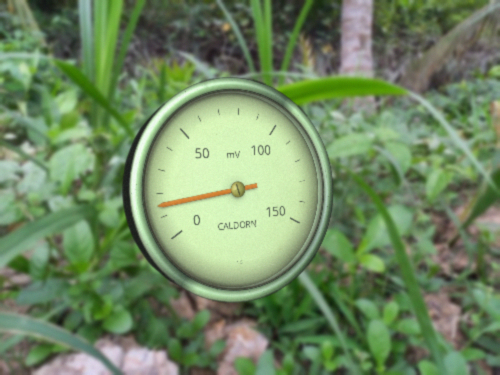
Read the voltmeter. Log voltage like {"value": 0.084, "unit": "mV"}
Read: {"value": 15, "unit": "mV"}
